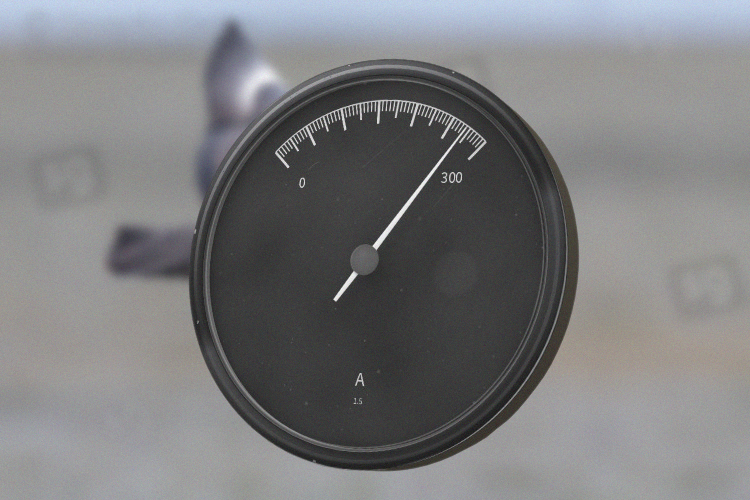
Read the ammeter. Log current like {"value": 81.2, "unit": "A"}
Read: {"value": 275, "unit": "A"}
